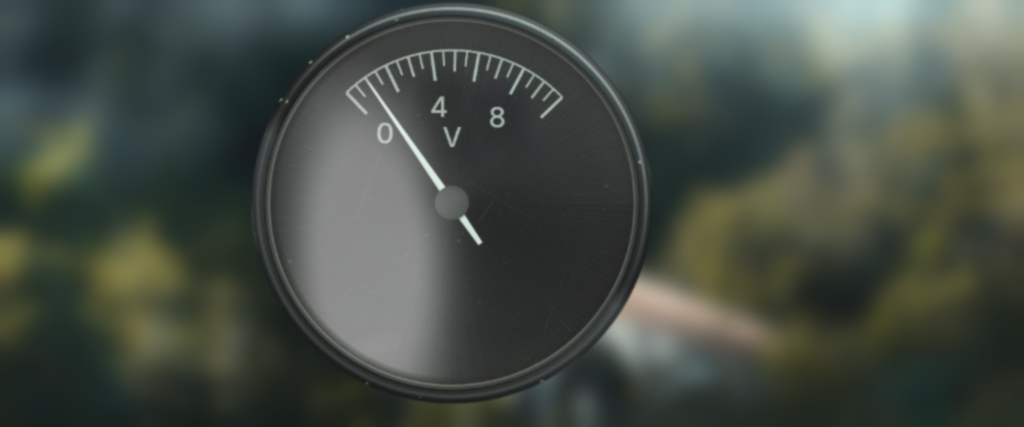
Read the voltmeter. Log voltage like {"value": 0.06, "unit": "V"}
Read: {"value": 1, "unit": "V"}
